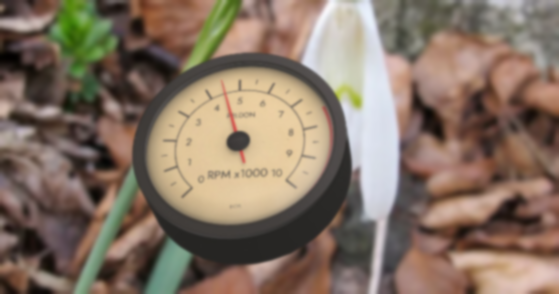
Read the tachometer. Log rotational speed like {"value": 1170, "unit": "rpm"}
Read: {"value": 4500, "unit": "rpm"}
